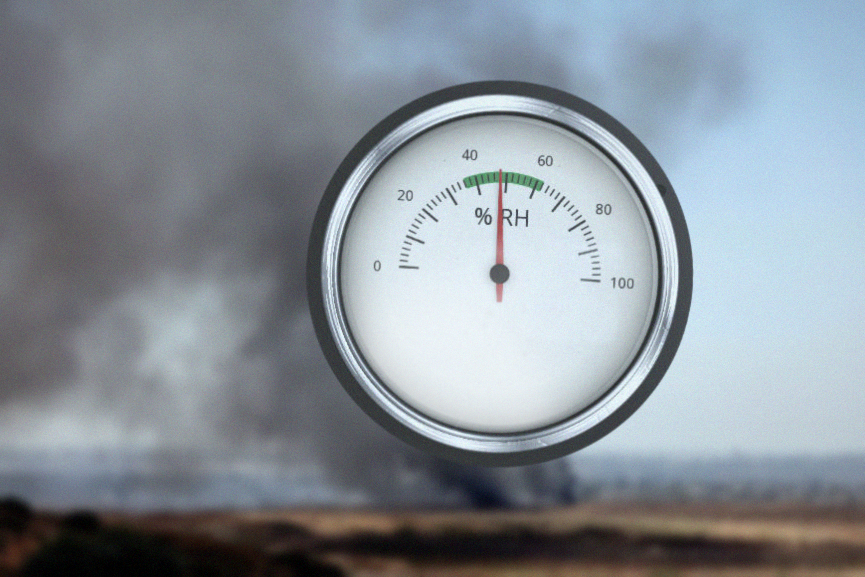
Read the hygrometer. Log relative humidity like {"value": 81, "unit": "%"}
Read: {"value": 48, "unit": "%"}
